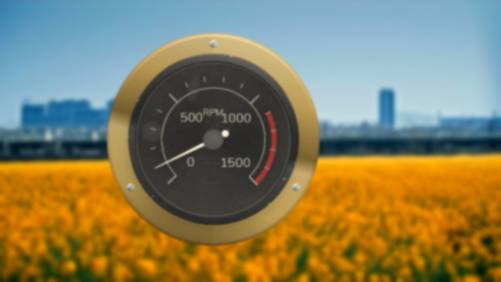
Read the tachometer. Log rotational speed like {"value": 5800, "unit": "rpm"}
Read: {"value": 100, "unit": "rpm"}
